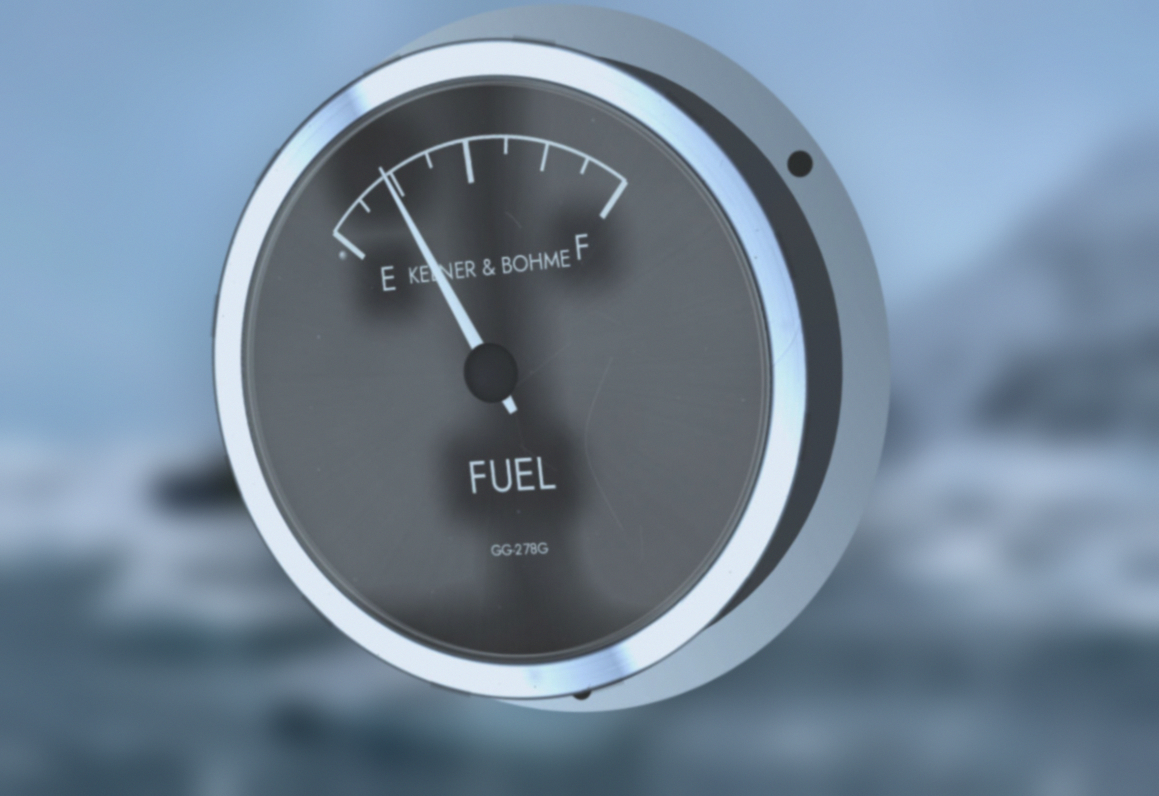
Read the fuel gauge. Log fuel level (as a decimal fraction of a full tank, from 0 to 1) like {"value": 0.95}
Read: {"value": 0.25}
